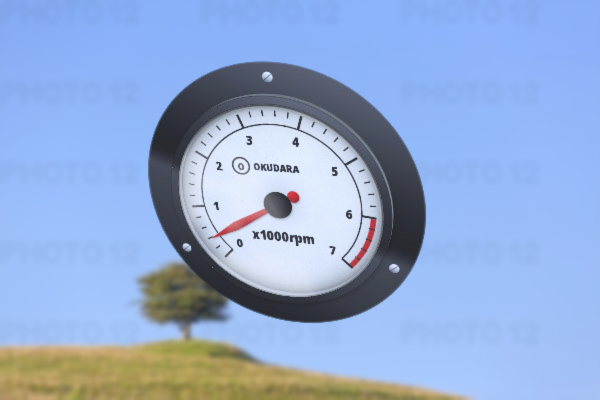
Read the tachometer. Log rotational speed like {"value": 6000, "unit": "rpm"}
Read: {"value": 400, "unit": "rpm"}
